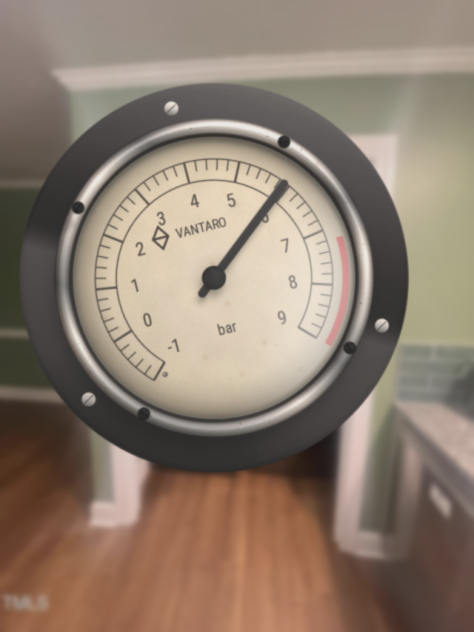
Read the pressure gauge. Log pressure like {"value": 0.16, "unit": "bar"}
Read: {"value": 5.9, "unit": "bar"}
